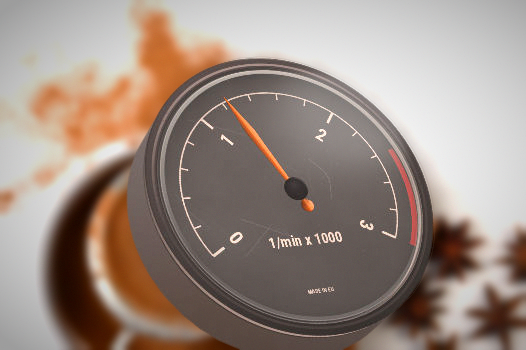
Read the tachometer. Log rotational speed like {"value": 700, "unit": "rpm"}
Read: {"value": 1200, "unit": "rpm"}
